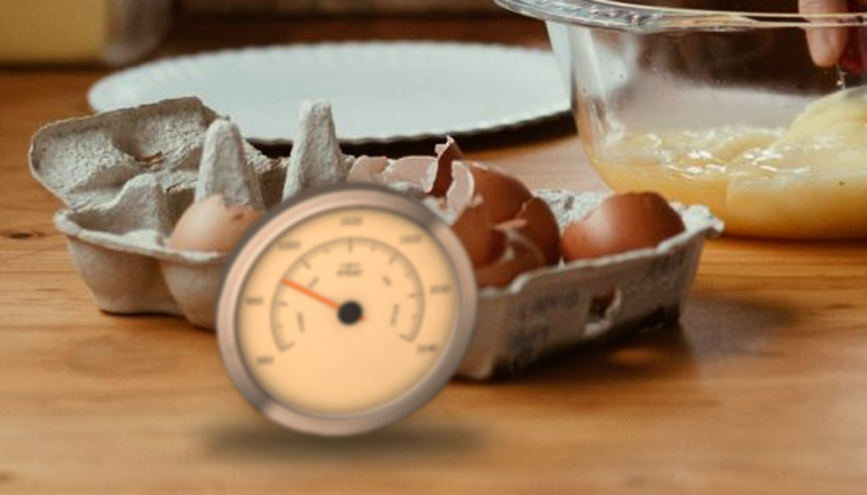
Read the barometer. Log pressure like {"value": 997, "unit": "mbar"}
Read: {"value": 995, "unit": "mbar"}
